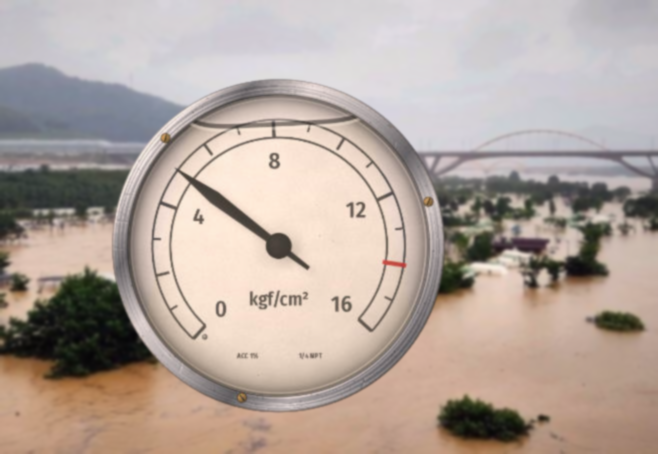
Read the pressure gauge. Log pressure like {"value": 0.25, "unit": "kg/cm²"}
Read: {"value": 5, "unit": "kg/cm²"}
